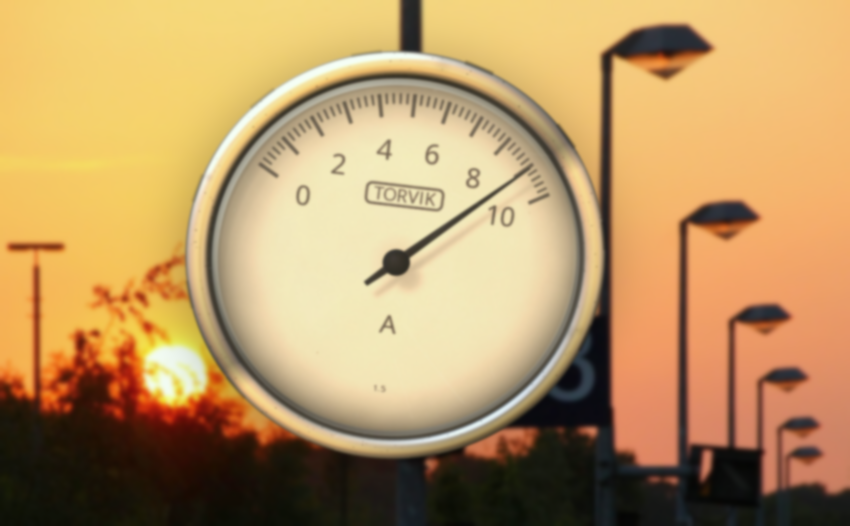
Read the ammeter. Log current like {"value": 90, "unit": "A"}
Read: {"value": 9, "unit": "A"}
